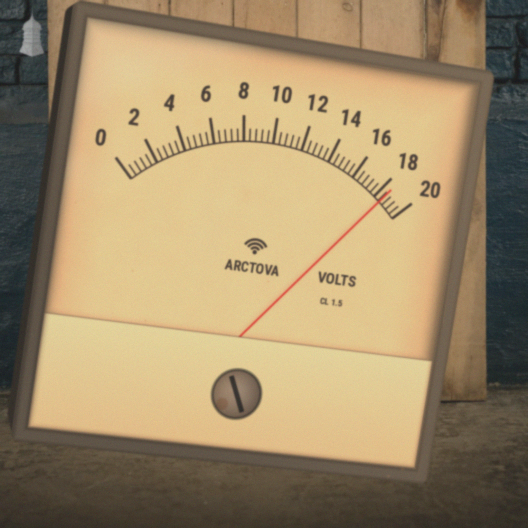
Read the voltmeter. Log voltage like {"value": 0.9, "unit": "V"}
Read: {"value": 18.4, "unit": "V"}
